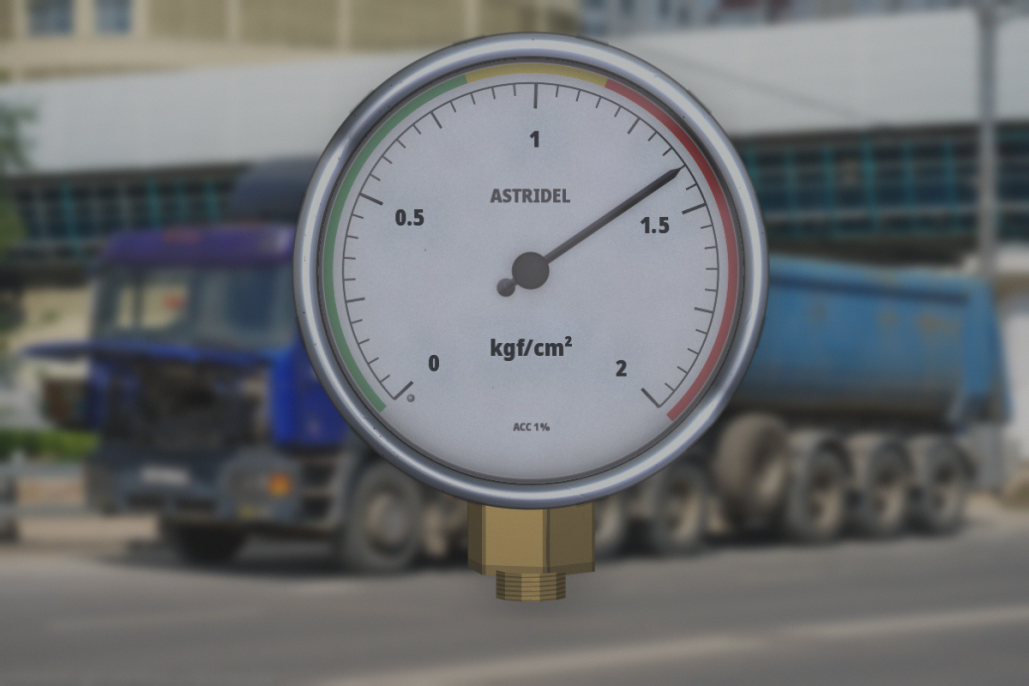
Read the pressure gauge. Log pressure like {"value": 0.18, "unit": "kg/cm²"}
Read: {"value": 1.4, "unit": "kg/cm²"}
